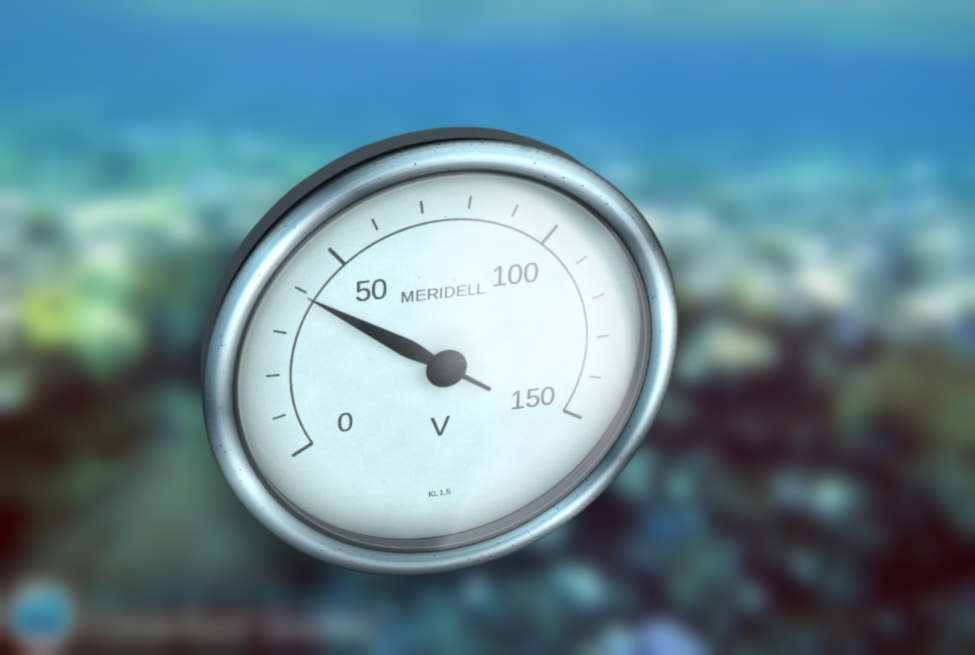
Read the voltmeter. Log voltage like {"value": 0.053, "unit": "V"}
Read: {"value": 40, "unit": "V"}
